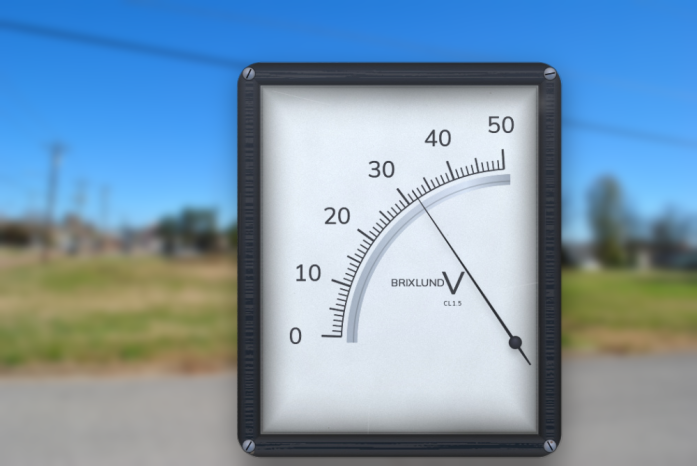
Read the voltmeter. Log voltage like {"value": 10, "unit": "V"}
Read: {"value": 32, "unit": "V"}
